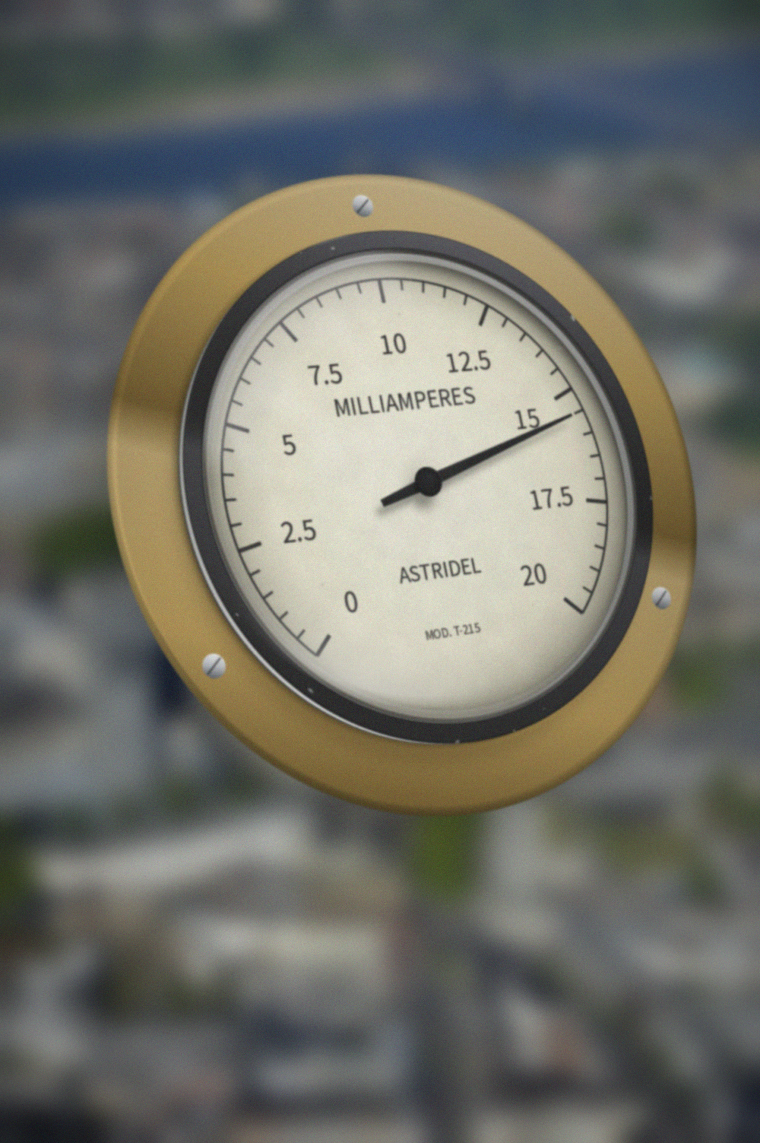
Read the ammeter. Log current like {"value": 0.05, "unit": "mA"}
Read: {"value": 15.5, "unit": "mA"}
